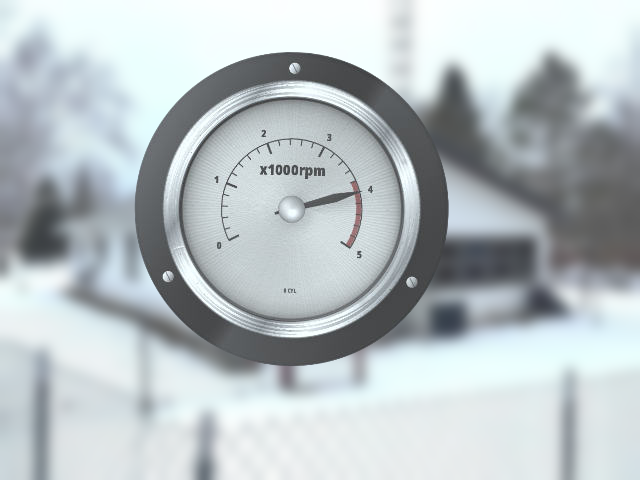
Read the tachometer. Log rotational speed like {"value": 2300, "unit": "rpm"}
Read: {"value": 4000, "unit": "rpm"}
